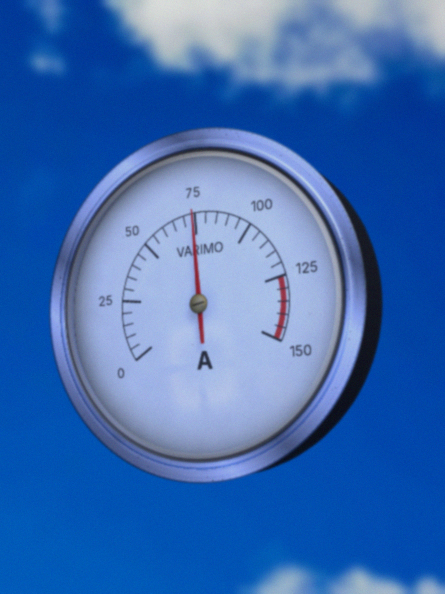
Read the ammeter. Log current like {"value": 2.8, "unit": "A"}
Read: {"value": 75, "unit": "A"}
